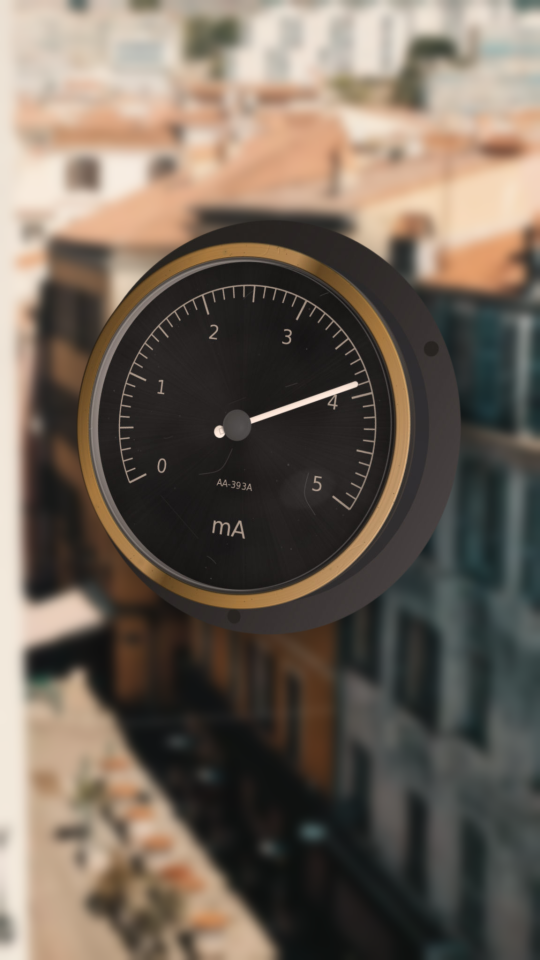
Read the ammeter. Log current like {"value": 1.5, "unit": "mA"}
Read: {"value": 3.9, "unit": "mA"}
